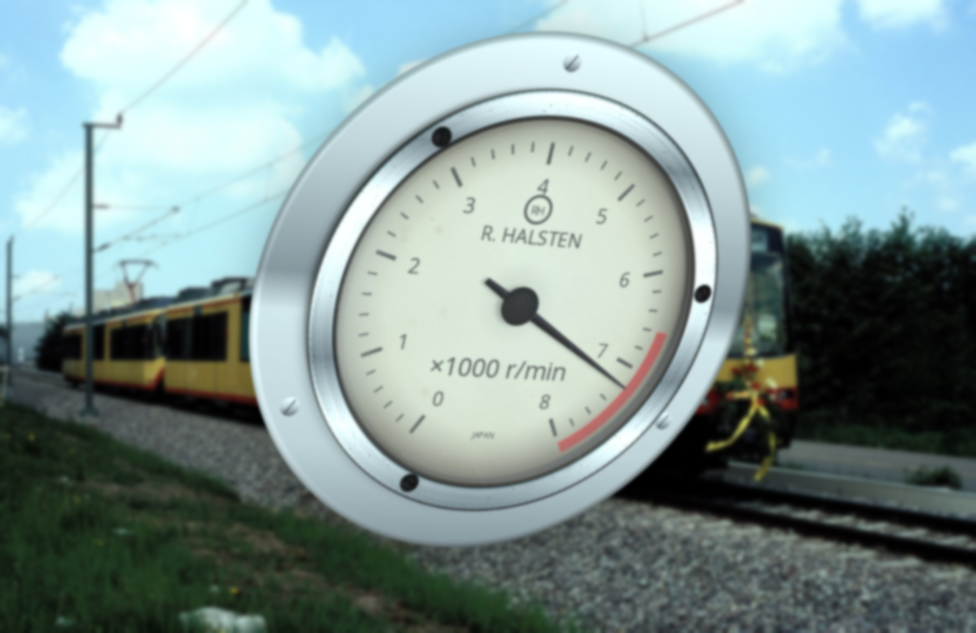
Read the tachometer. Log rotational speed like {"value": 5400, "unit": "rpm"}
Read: {"value": 7200, "unit": "rpm"}
